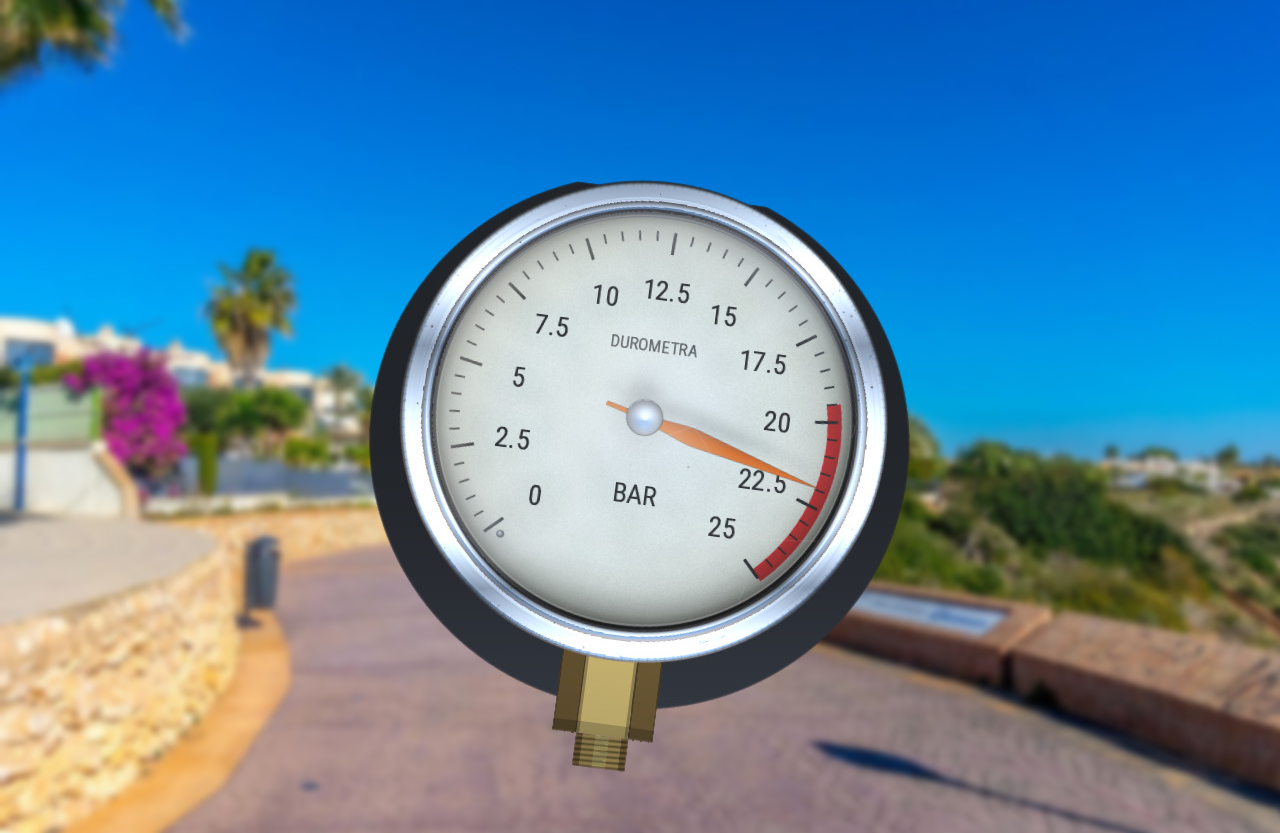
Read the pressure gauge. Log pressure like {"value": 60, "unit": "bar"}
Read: {"value": 22, "unit": "bar"}
